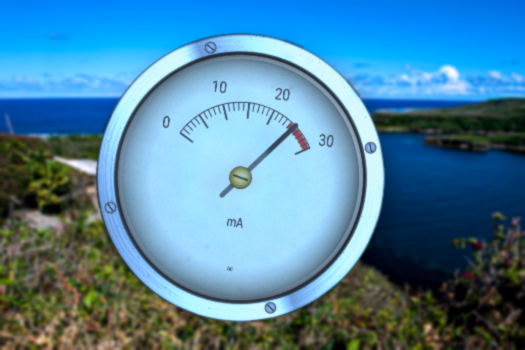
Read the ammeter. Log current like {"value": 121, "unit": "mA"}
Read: {"value": 25, "unit": "mA"}
